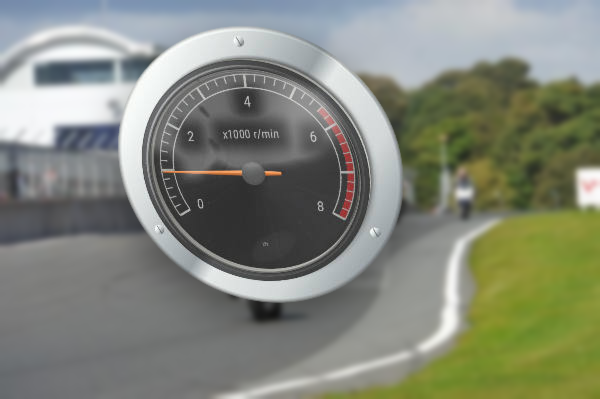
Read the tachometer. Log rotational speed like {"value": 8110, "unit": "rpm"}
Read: {"value": 1000, "unit": "rpm"}
